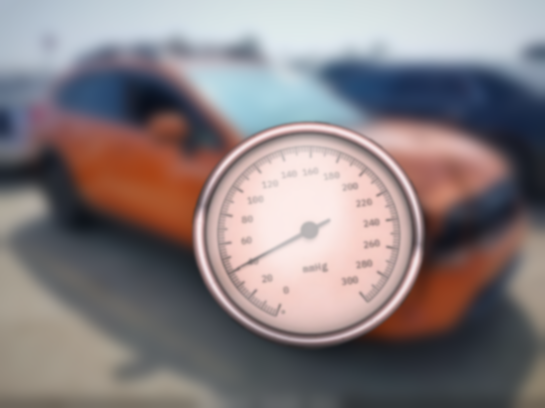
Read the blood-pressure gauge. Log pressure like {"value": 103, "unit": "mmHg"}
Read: {"value": 40, "unit": "mmHg"}
